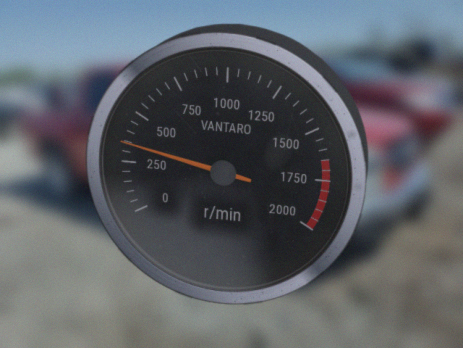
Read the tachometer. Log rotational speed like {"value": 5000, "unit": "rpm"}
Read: {"value": 350, "unit": "rpm"}
